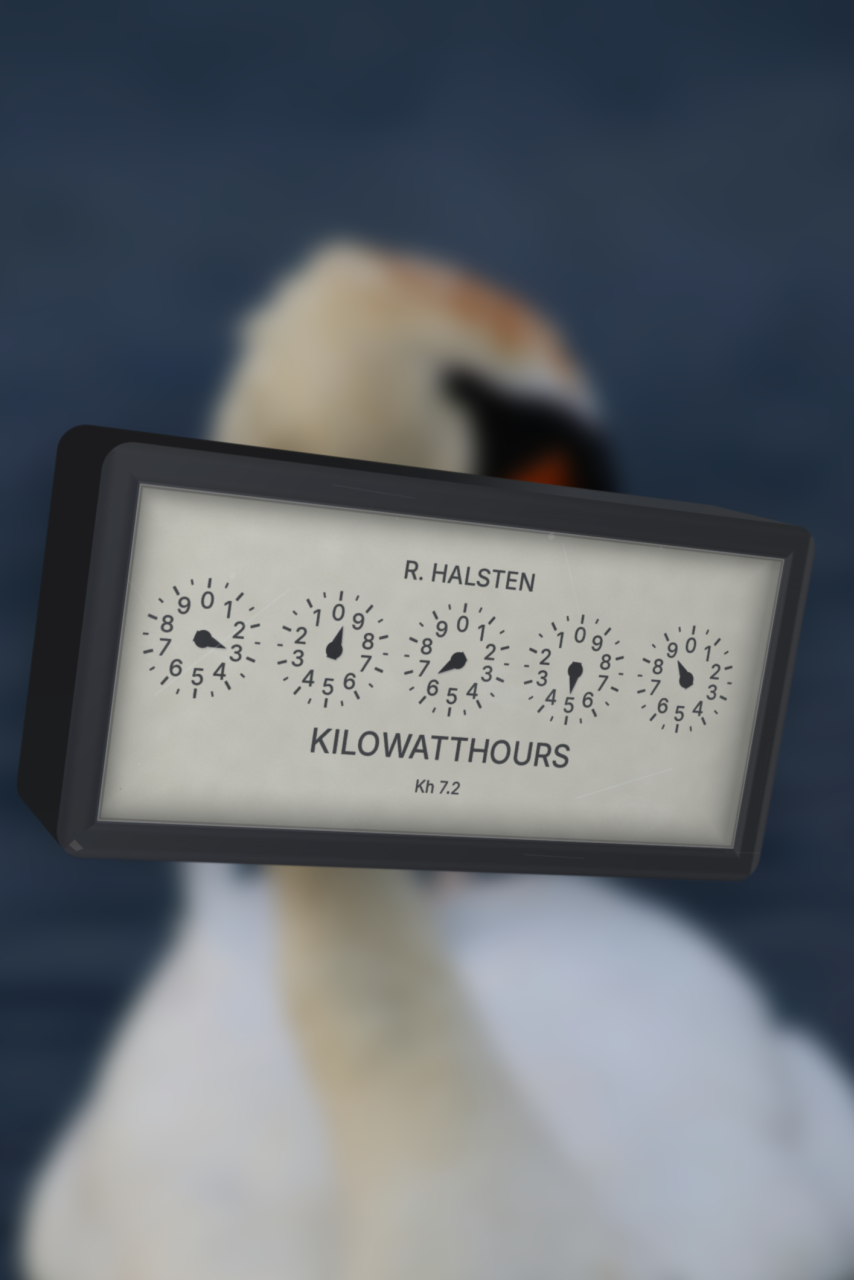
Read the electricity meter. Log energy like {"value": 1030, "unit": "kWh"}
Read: {"value": 29649, "unit": "kWh"}
